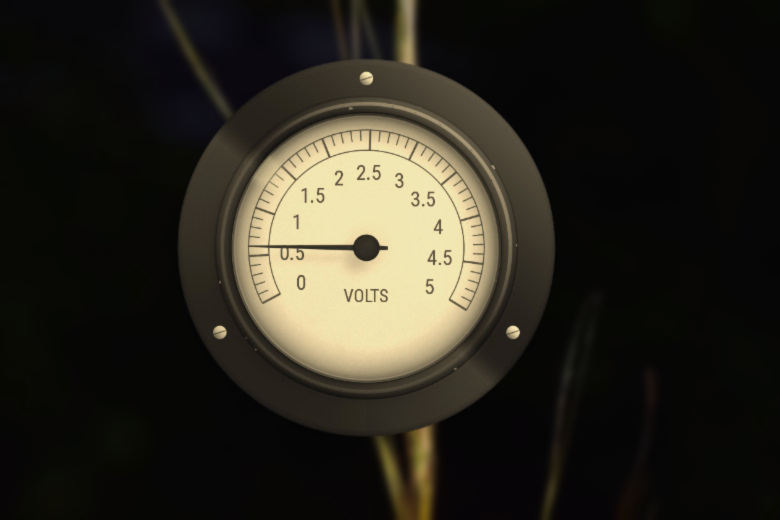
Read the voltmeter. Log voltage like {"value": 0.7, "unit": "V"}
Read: {"value": 0.6, "unit": "V"}
